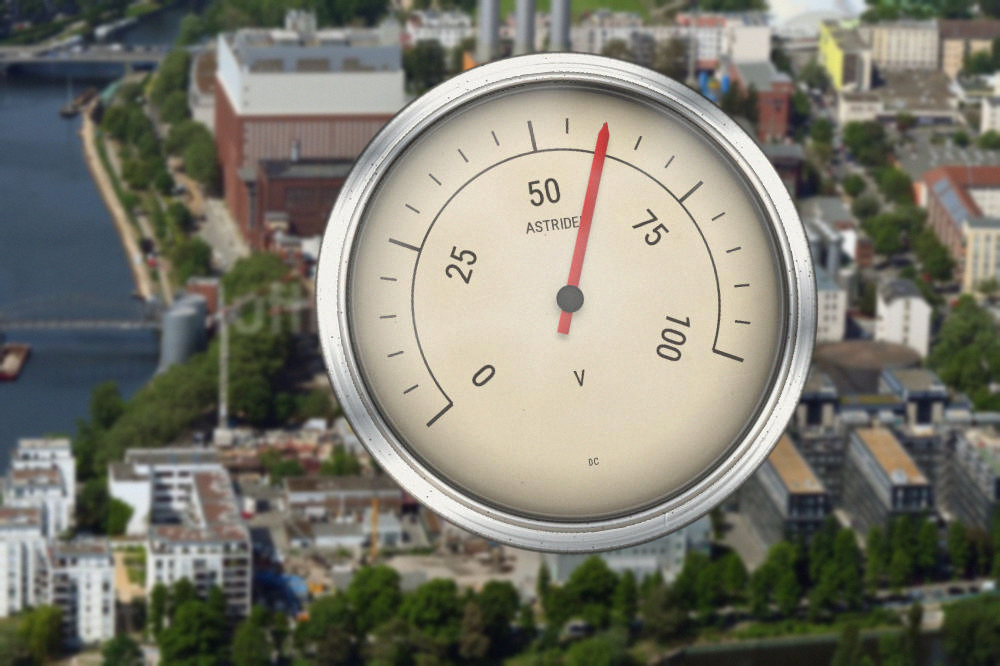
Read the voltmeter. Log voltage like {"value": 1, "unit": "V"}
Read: {"value": 60, "unit": "V"}
